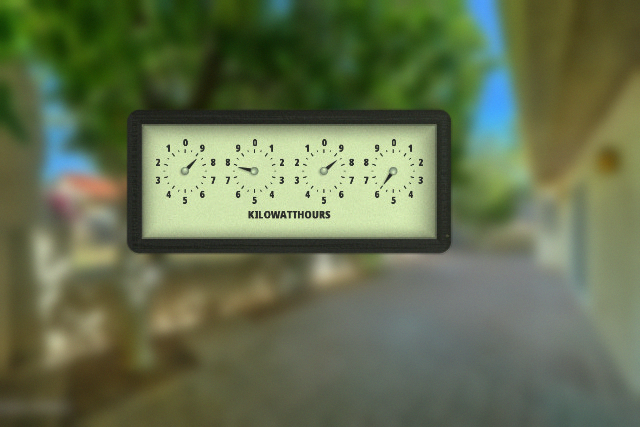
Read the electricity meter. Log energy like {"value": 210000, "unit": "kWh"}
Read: {"value": 8786, "unit": "kWh"}
